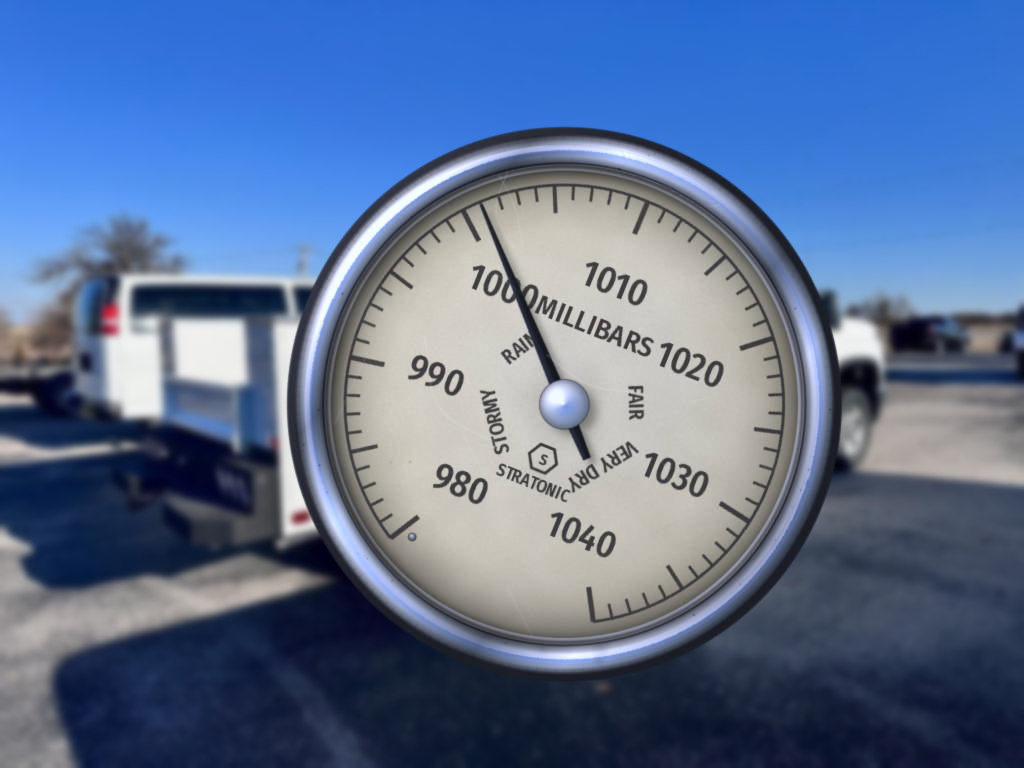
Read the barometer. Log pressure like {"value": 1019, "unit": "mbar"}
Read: {"value": 1001, "unit": "mbar"}
